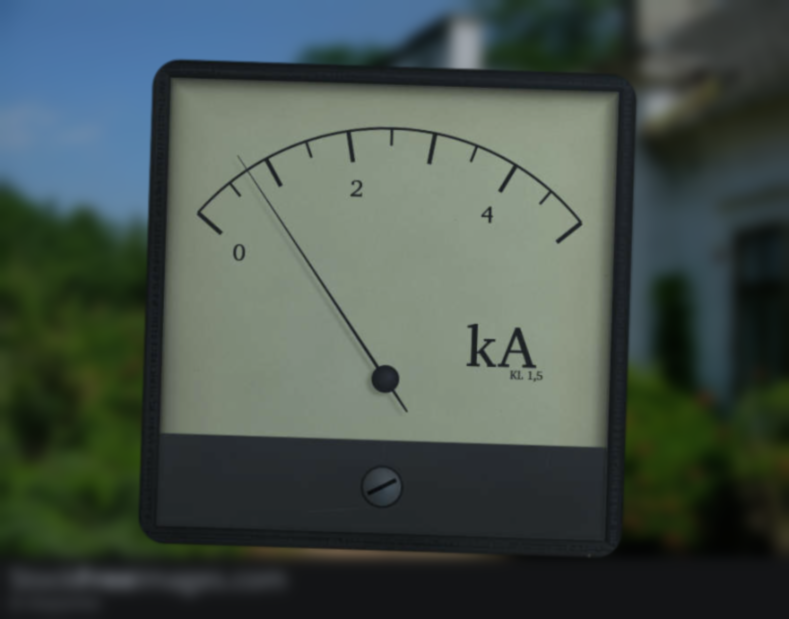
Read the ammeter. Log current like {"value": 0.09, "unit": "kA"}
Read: {"value": 0.75, "unit": "kA"}
